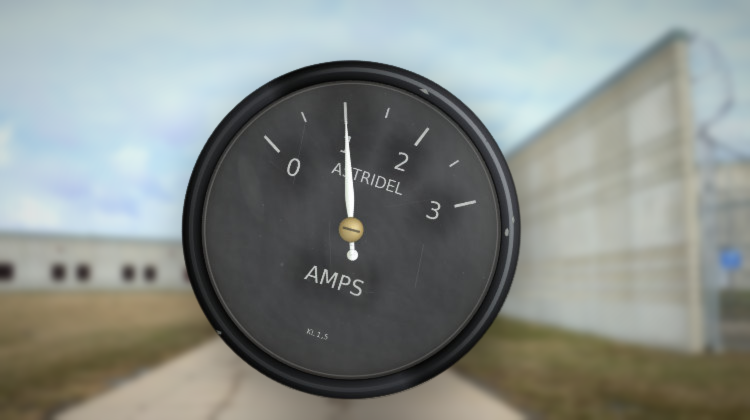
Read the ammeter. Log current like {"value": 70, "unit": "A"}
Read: {"value": 1, "unit": "A"}
